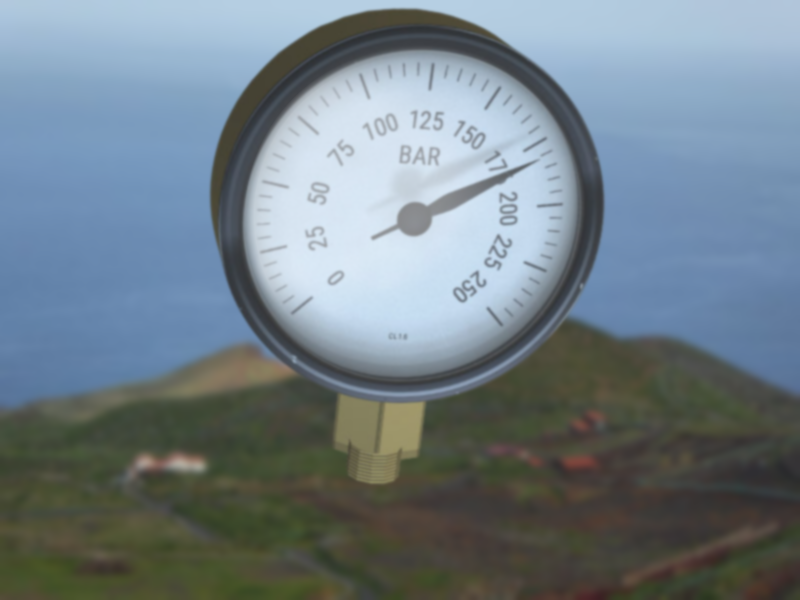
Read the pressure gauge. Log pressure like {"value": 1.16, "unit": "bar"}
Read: {"value": 180, "unit": "bar"}
